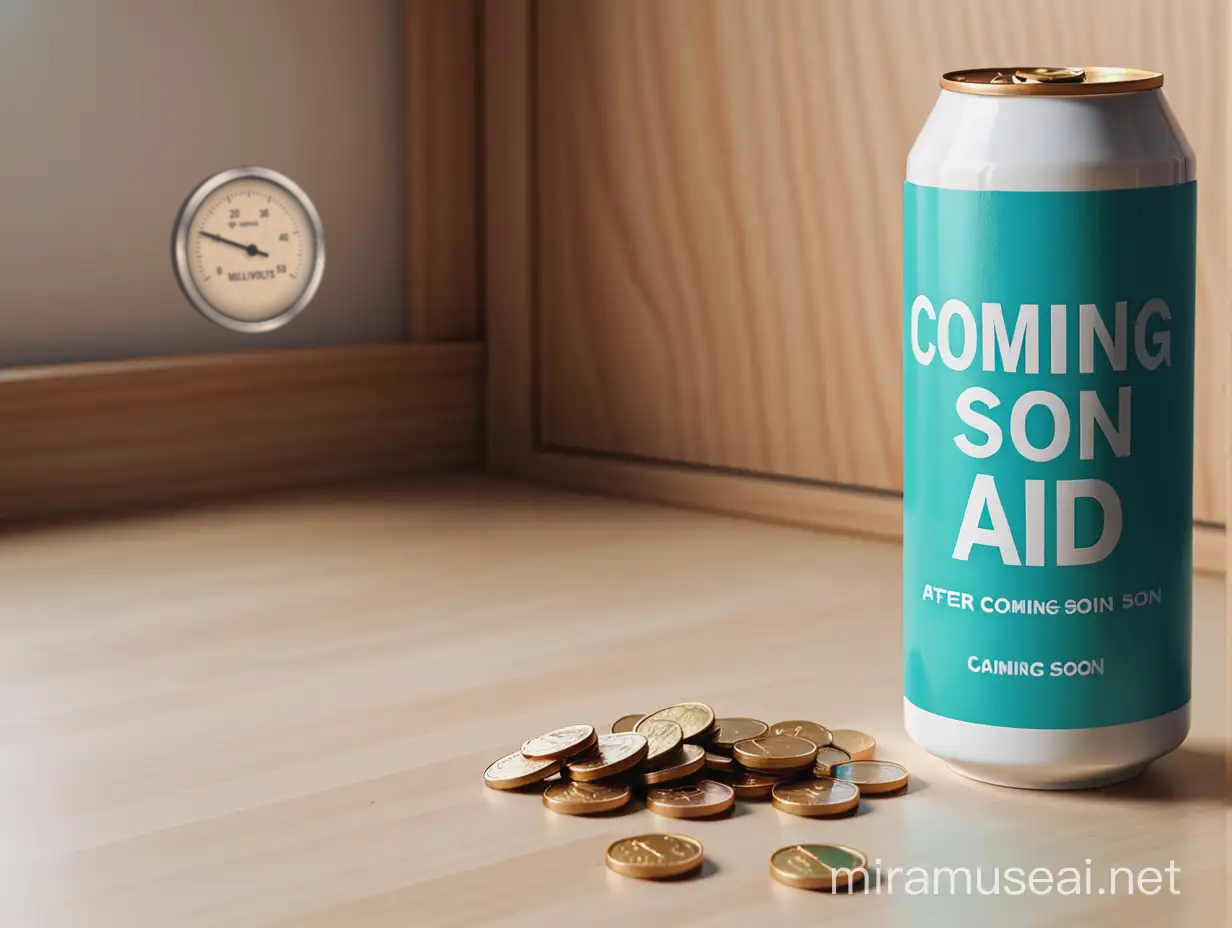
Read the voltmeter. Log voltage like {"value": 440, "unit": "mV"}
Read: {"value": 10, "unit": "mV"}
